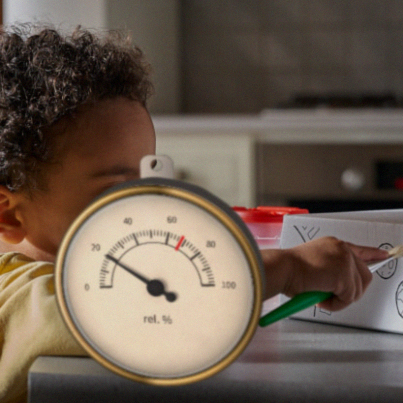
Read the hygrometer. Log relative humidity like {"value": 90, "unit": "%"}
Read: {"value": 20, "unit": "%"}
